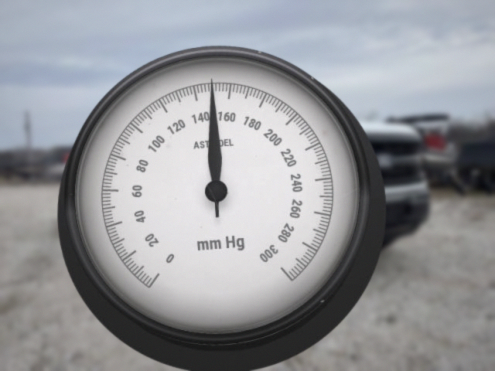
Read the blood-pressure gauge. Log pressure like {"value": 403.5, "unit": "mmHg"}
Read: {"value": 150, "unit": "mmHg"}
